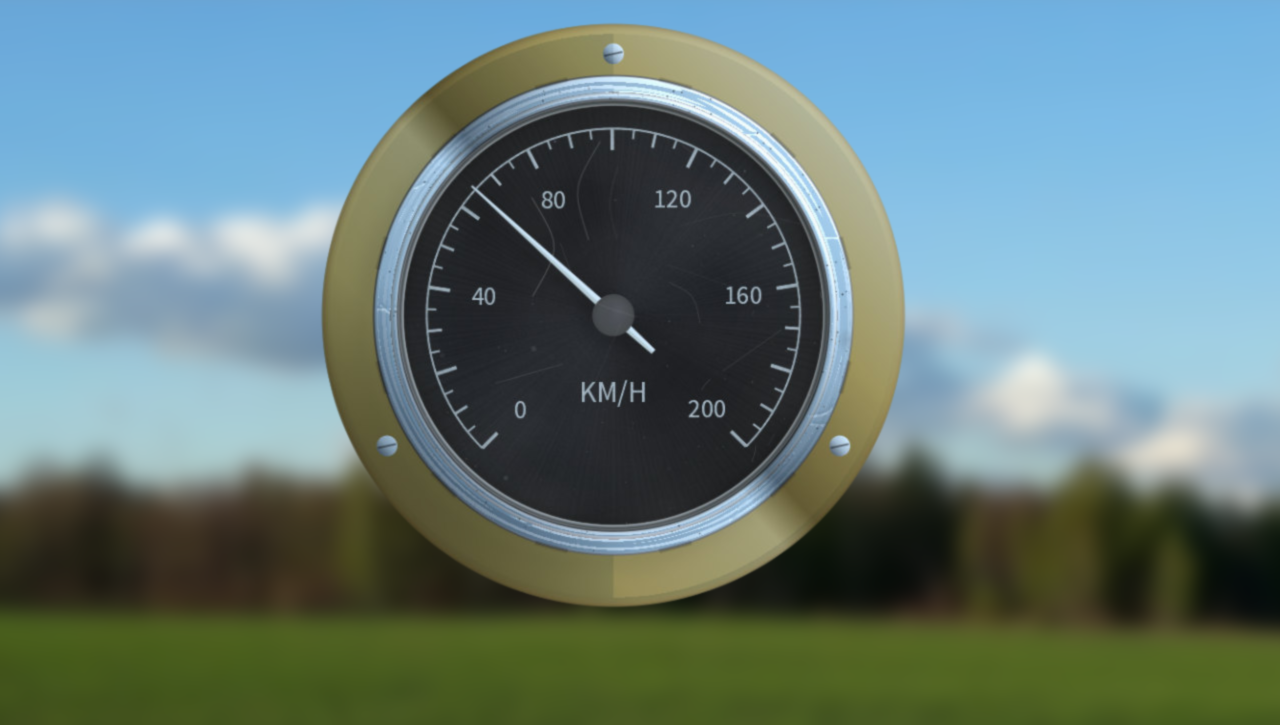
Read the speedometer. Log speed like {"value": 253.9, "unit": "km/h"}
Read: {"value": 65, "unit": "km/h"}
